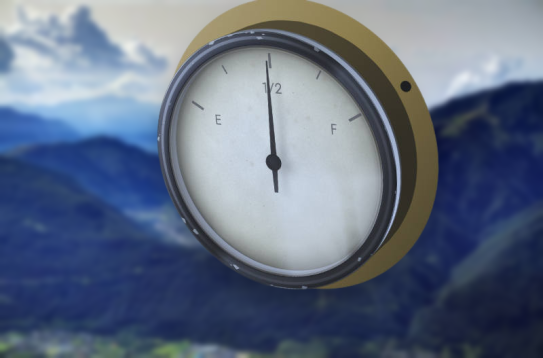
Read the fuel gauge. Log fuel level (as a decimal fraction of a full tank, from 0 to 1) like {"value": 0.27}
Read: {"value": 0.5}
